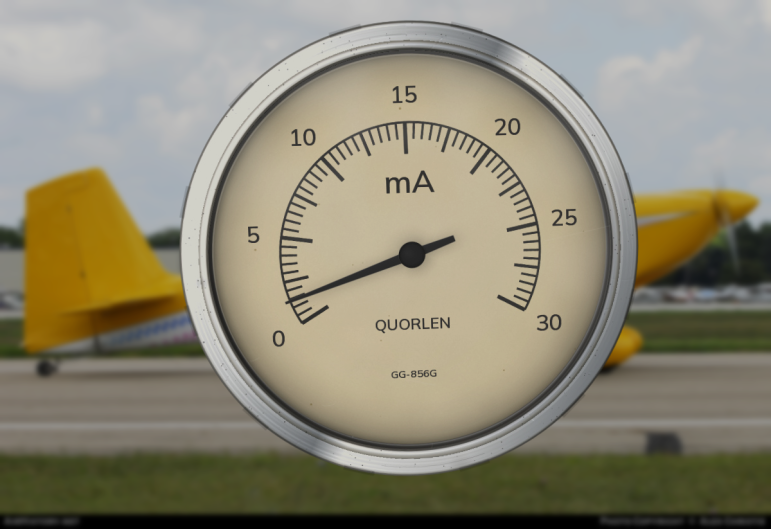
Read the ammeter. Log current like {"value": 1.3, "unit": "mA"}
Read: {"value": 1.5, "unit": "mA"}
